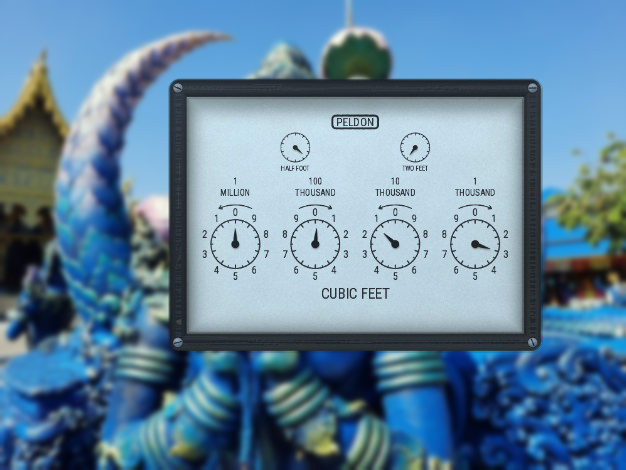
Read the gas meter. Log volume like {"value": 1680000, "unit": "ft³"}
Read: {"value": 1300, "unit": "ft³"}
